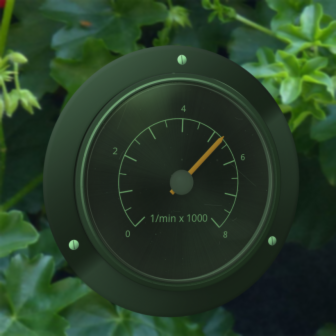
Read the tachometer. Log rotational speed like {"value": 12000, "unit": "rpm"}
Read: {"value": 5250, "unit": "rpm"}
